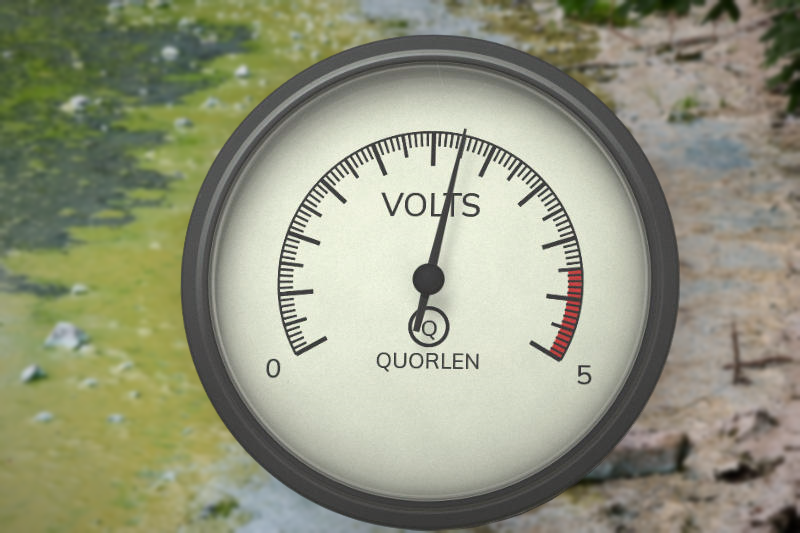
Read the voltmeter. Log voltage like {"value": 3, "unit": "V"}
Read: {"value": 2.75, "unit": "V"}
